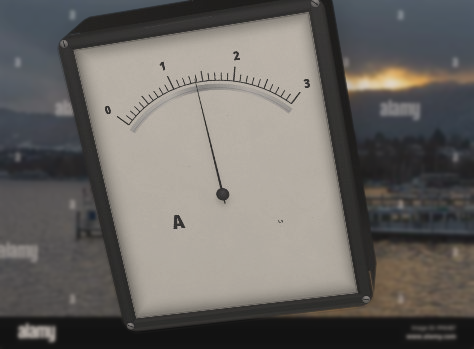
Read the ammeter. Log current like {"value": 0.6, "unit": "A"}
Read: {"value": 1.4, "unit": "A"}
